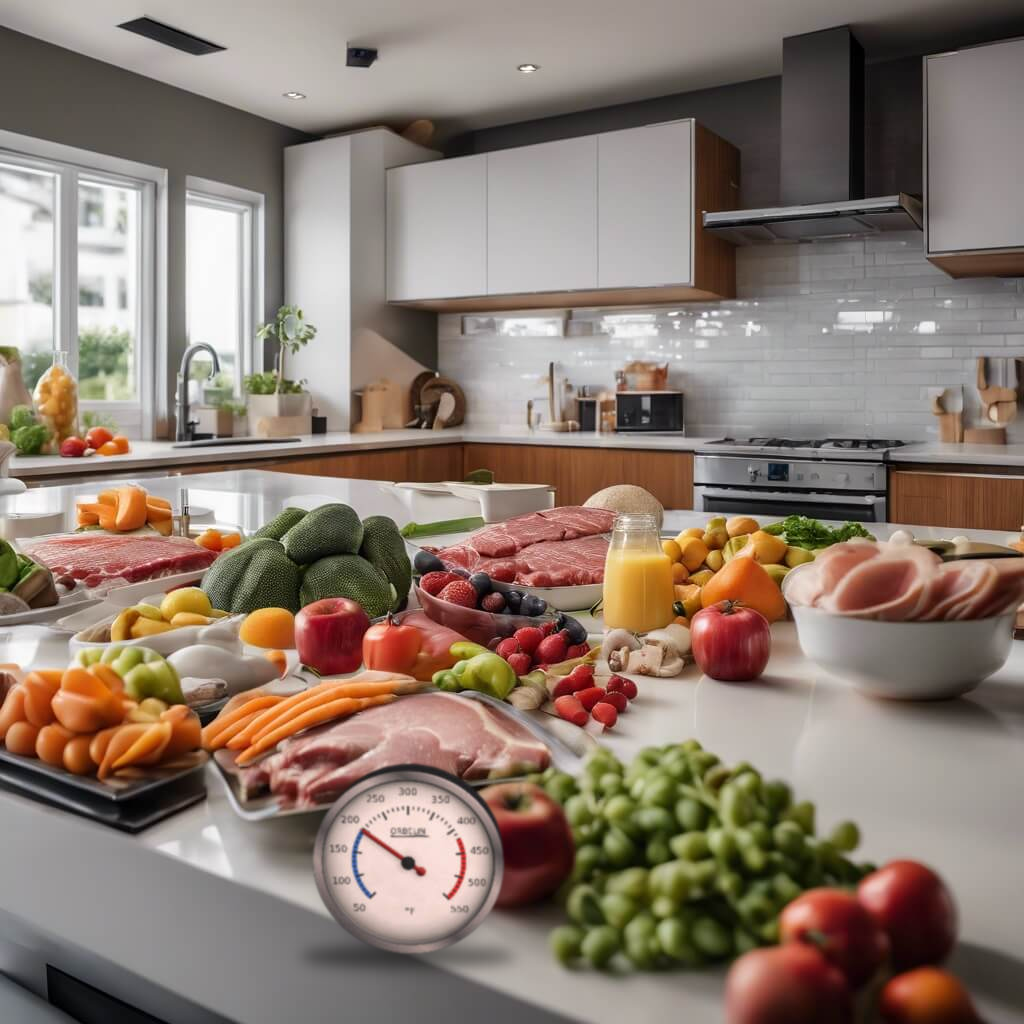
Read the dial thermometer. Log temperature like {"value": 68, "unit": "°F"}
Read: {"value": 200, "unit": "°F"}
